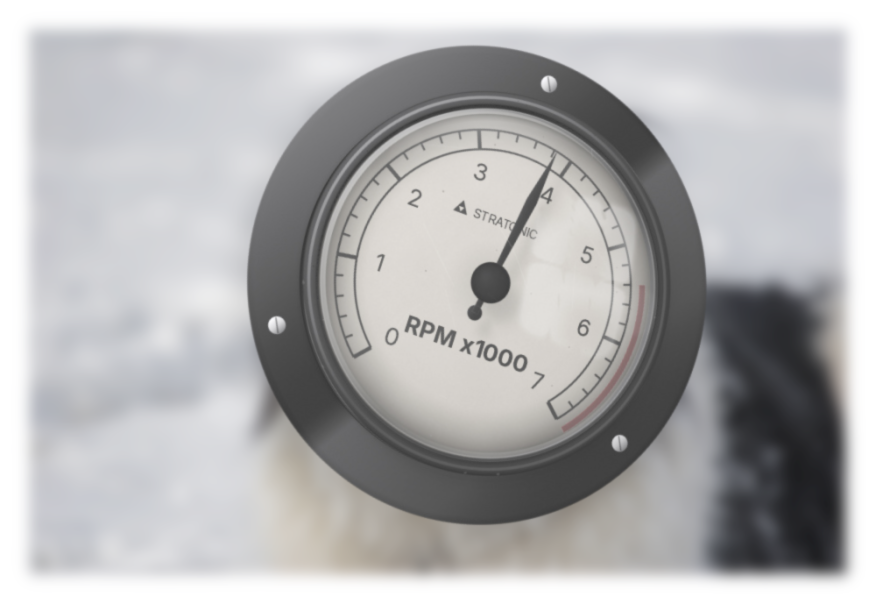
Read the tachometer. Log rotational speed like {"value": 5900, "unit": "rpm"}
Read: {"value": 3800, "unit": "rpm"}
